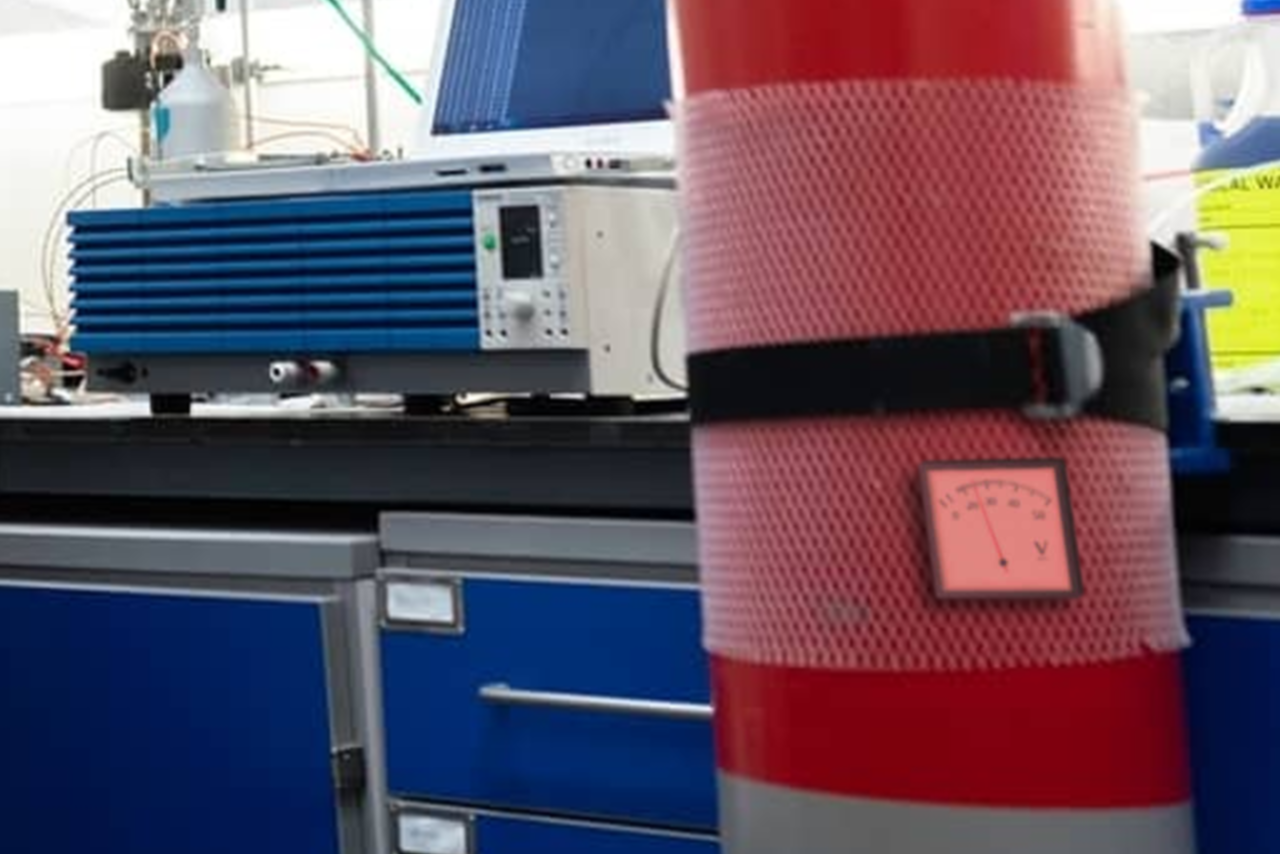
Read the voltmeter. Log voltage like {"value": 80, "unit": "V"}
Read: {"value": 25, "unit": "V"}
